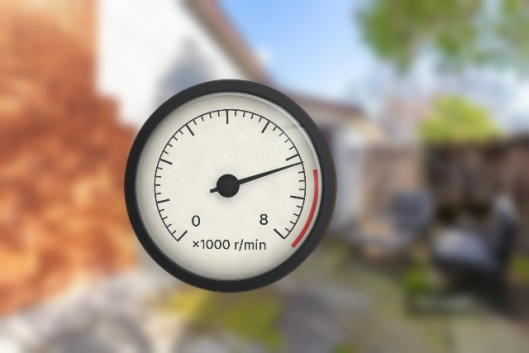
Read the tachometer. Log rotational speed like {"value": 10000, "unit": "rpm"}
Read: {"value": 6200, "unit": "rpm"}
